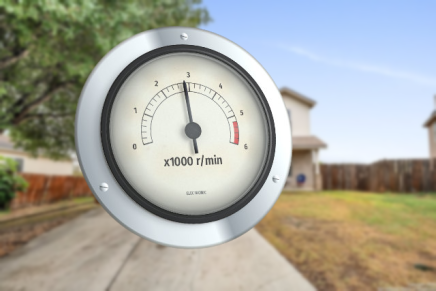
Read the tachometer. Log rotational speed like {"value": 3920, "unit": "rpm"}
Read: {"value": 2800, "unit": "rpm"}
